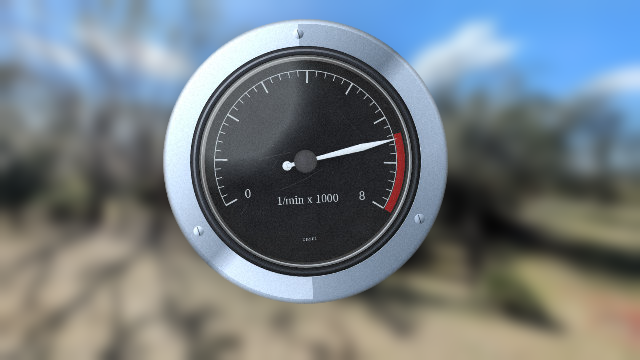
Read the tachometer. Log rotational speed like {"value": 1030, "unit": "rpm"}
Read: {"value": 6500, "unit": "rpm"}
